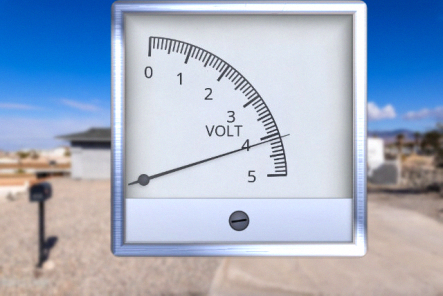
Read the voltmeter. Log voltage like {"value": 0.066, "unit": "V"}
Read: {"value": 4.1, "unit": "V"}
